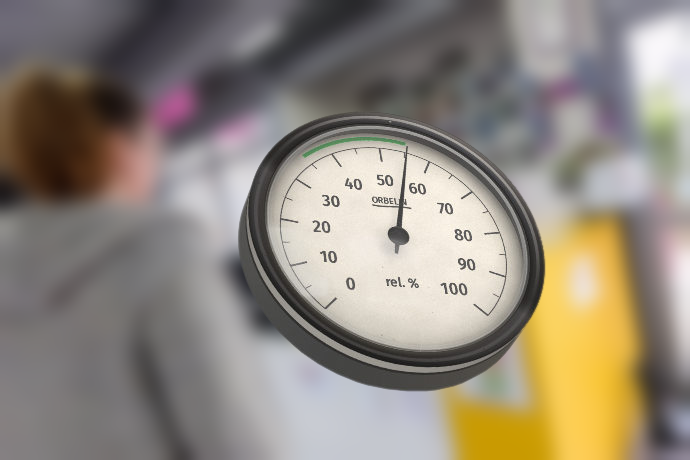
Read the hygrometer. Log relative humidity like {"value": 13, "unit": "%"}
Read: {"value": 55, "unit": "%"}
